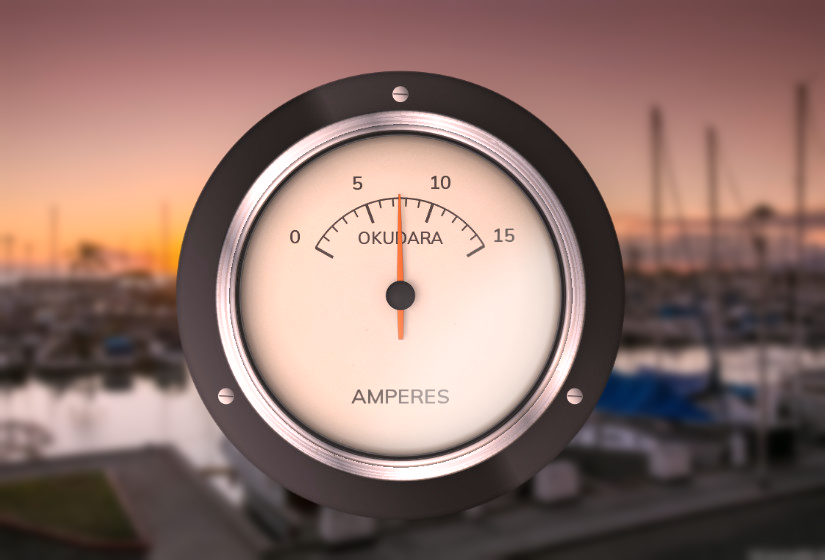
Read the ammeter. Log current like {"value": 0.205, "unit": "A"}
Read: {"value": 7.5, "unit": "A"}
